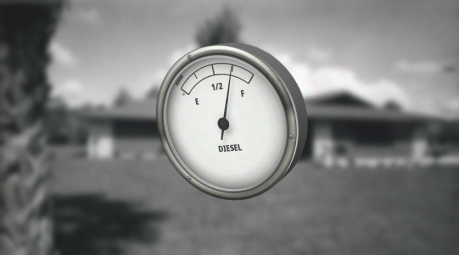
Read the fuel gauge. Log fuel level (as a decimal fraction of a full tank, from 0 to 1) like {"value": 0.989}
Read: {"value": 0.75}
